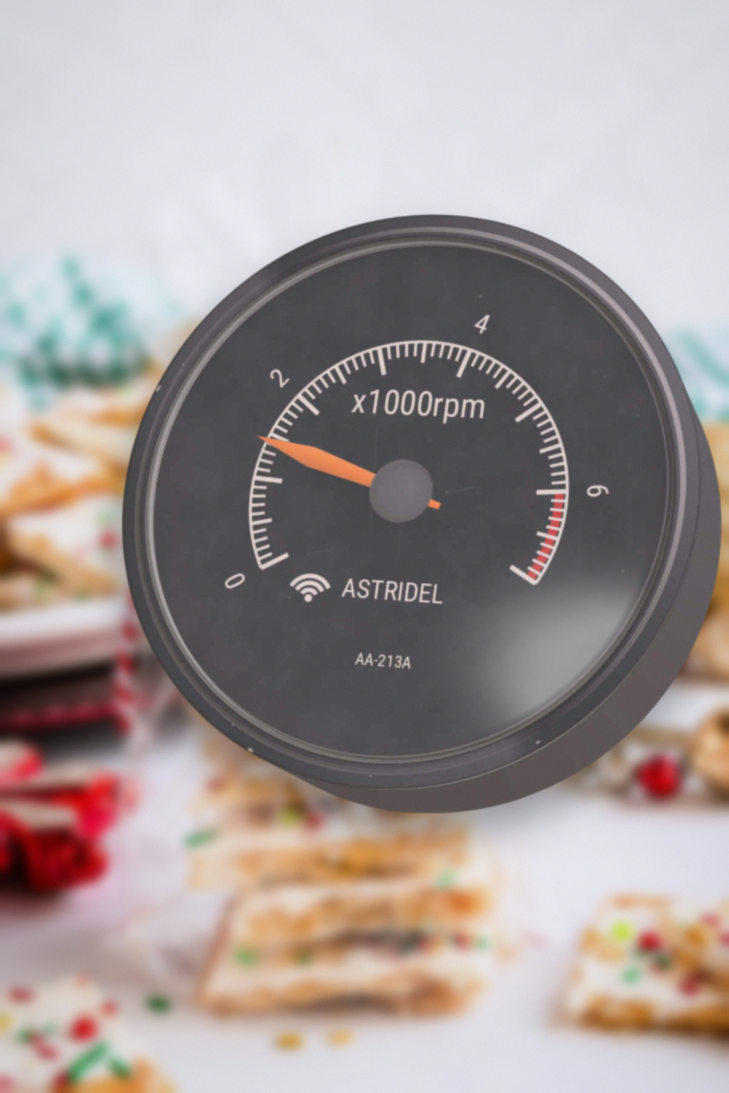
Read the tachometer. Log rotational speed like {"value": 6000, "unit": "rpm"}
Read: {"value": 1400, "unit": "rpm"}
